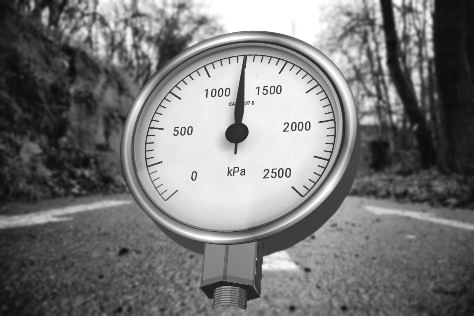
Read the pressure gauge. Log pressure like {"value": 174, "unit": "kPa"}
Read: {"value": 1250, "unit": "kPa"}
